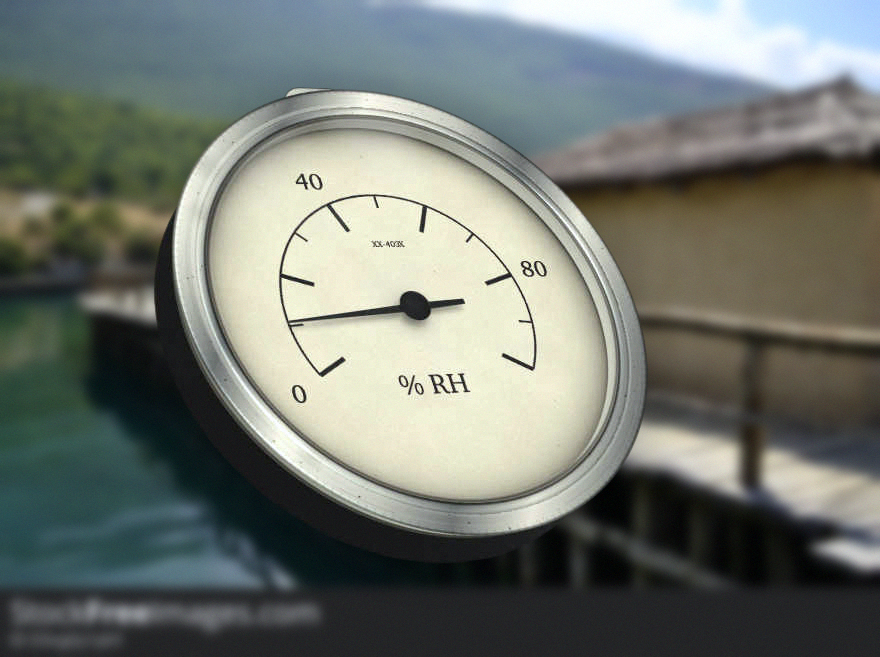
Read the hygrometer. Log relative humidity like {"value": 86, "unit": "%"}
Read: {"value": 10, "unit": "%"}
